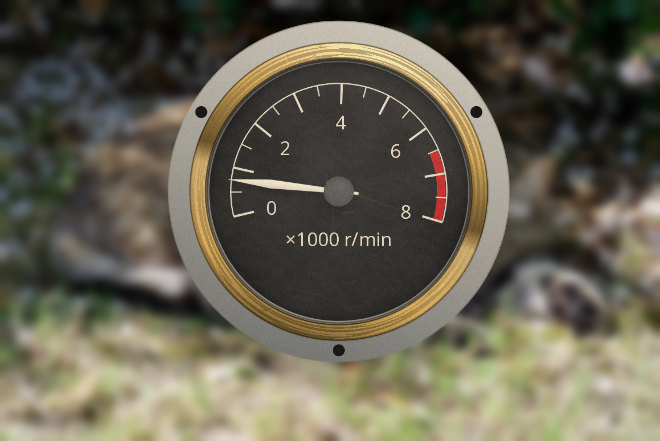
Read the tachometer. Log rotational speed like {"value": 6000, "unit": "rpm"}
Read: {"value": 750, "unit": "rpm"}
